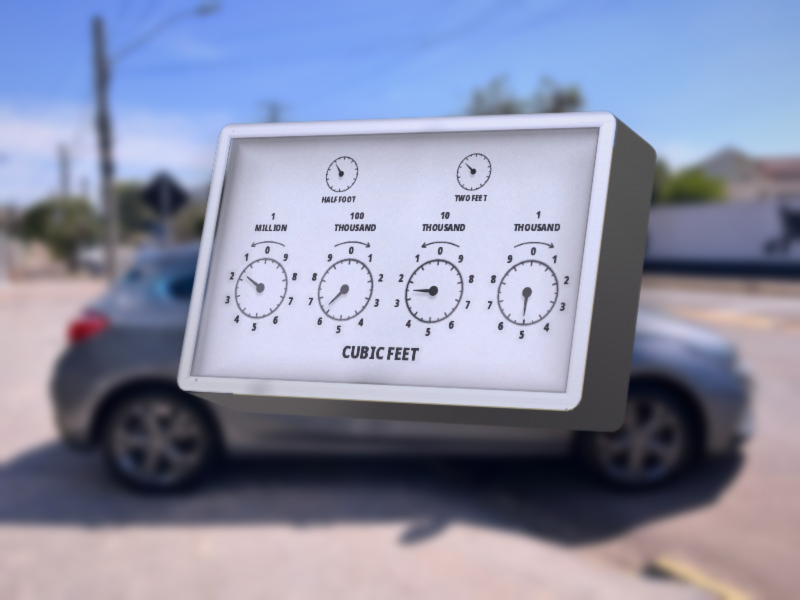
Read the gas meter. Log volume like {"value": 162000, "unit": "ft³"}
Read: {"value": 162500, "unit": "ft³"}
